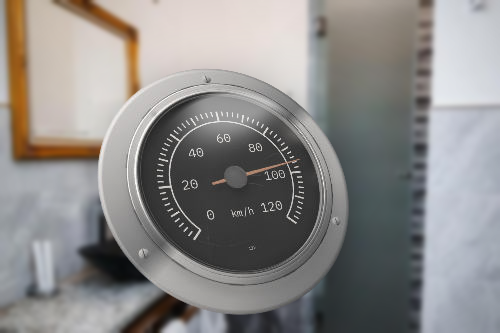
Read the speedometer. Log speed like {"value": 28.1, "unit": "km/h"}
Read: {"value": 96, "unit": "km/h"}
